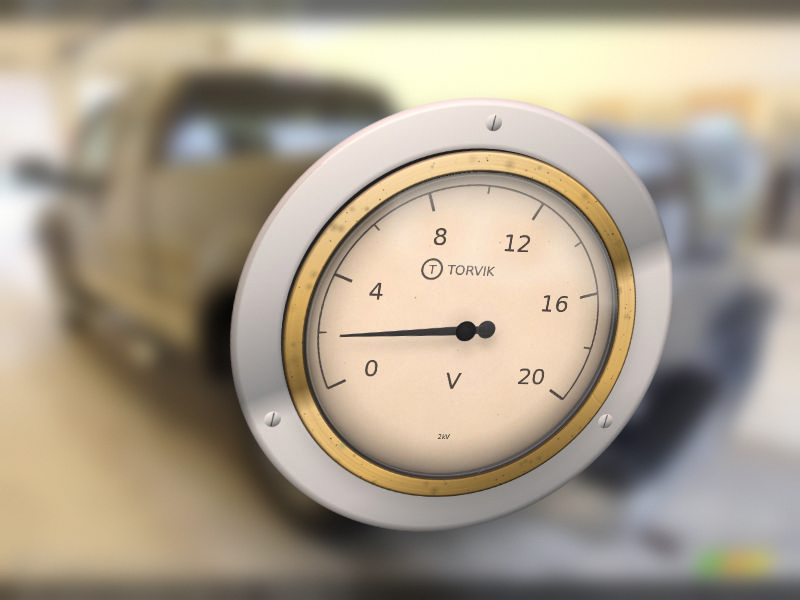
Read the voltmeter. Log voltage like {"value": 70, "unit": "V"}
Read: {"value": 2, "unit": "V"}
